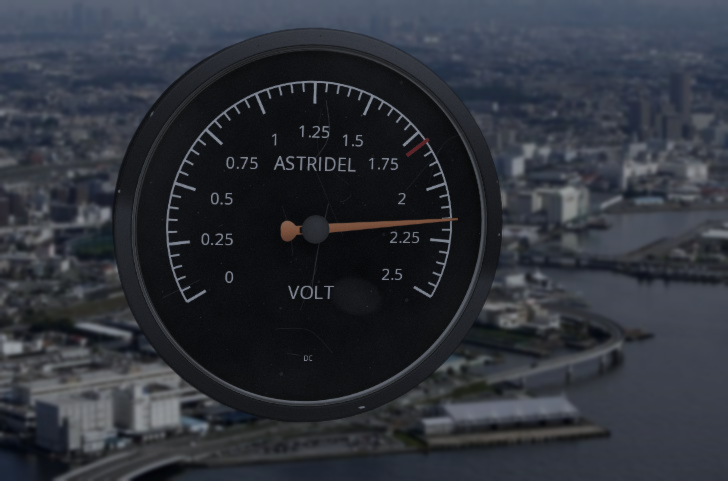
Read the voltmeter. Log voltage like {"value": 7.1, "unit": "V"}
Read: {"value": 2.15, "unit": "V"}
